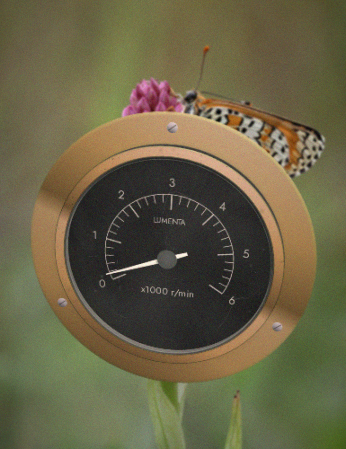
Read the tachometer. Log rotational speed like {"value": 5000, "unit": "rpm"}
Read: {"value": 200, "unit": "rpm"}
